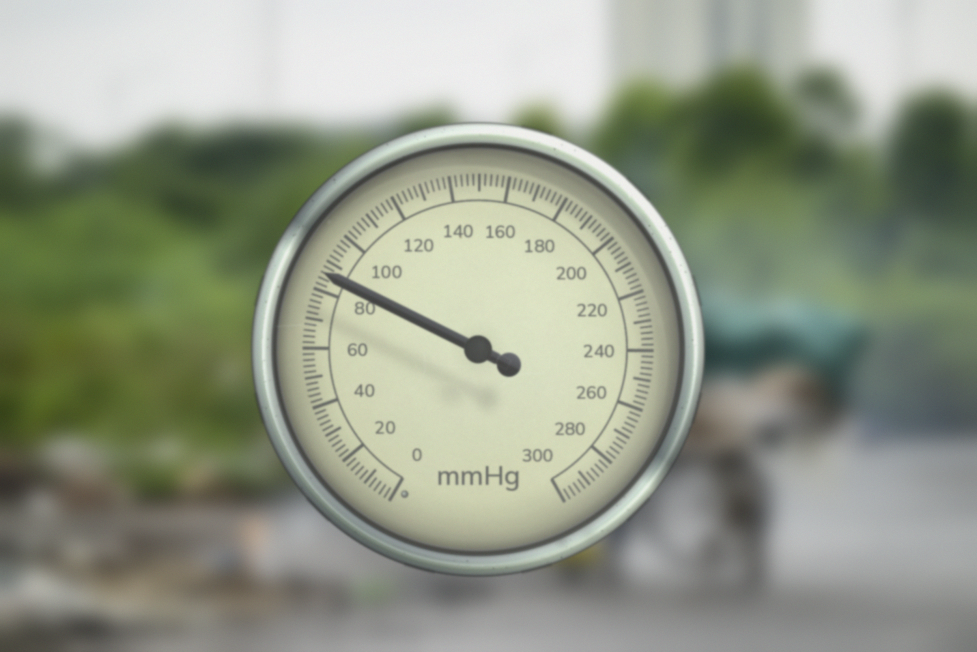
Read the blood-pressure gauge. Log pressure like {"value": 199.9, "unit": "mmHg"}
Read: {"value": 86, "unit": "mmHg"}
